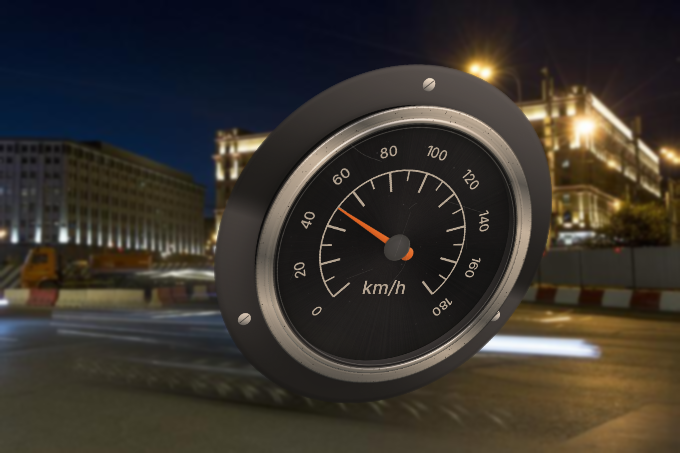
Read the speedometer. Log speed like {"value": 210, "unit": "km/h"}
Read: {"value": 50, "unit": "km/h"}
